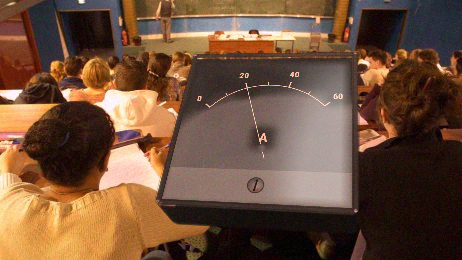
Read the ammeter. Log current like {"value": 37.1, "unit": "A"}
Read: {"value": 20, "unit": "A"}
